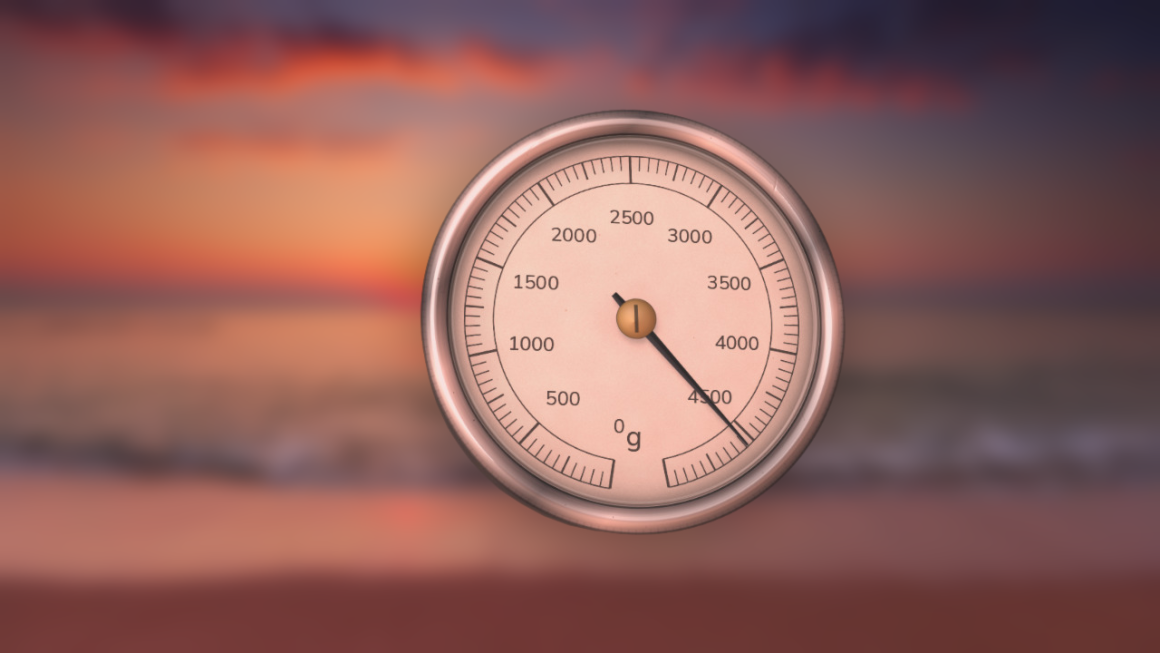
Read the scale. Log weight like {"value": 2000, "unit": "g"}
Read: {"value": 4550, "unit": "g"}
